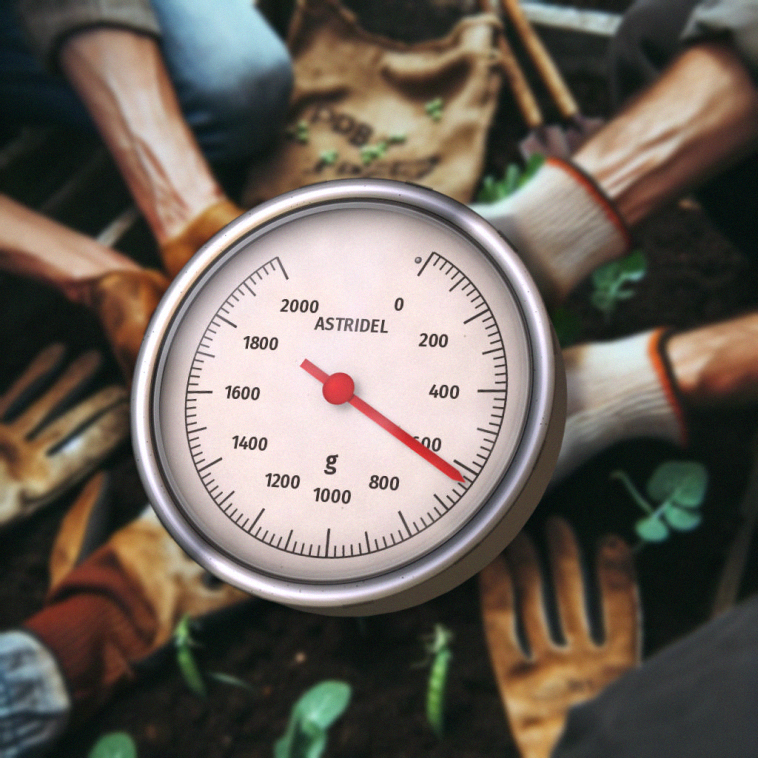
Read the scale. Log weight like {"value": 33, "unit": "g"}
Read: {"value": 630, "unit": "g"}
